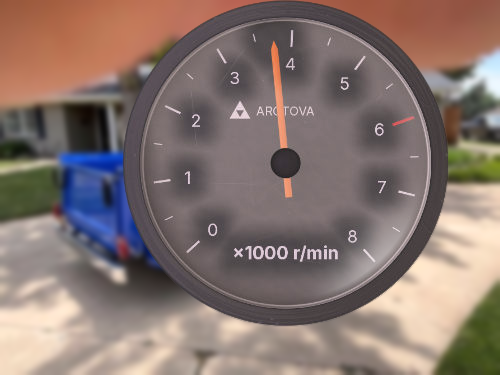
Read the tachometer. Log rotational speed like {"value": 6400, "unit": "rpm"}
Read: {"value": 3750, "unit": "rpm"}
